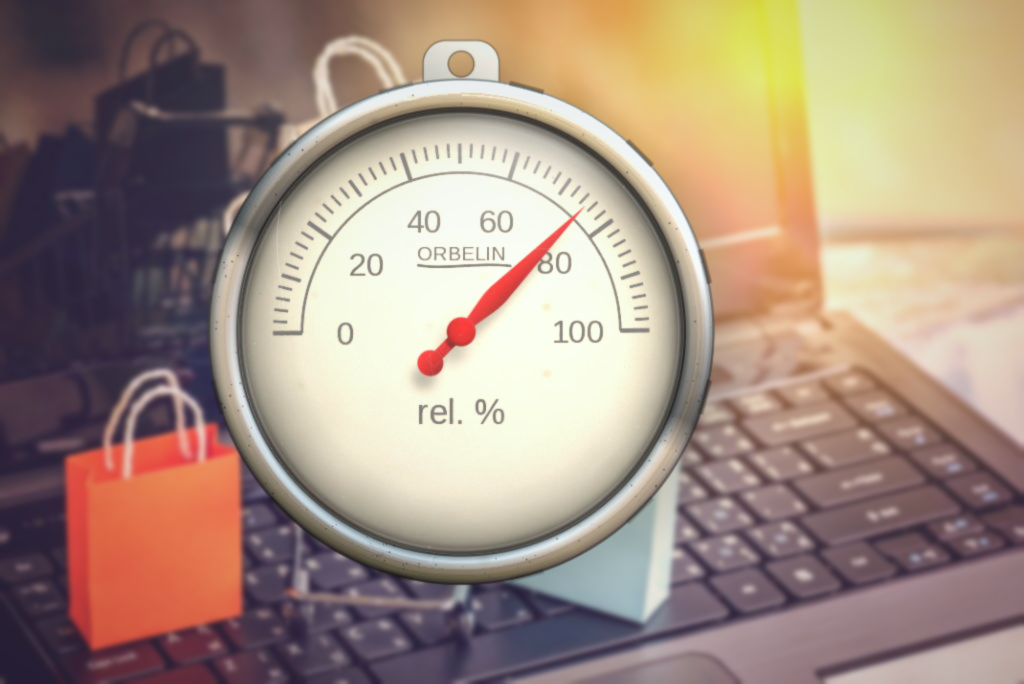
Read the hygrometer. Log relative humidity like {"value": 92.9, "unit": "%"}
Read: {"value": 75, "unit": "%"}
